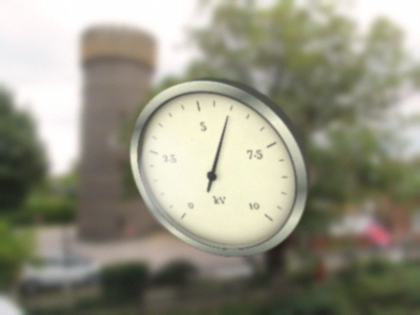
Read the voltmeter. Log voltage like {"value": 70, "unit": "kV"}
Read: {"value": 6, "unit": "kV"}
